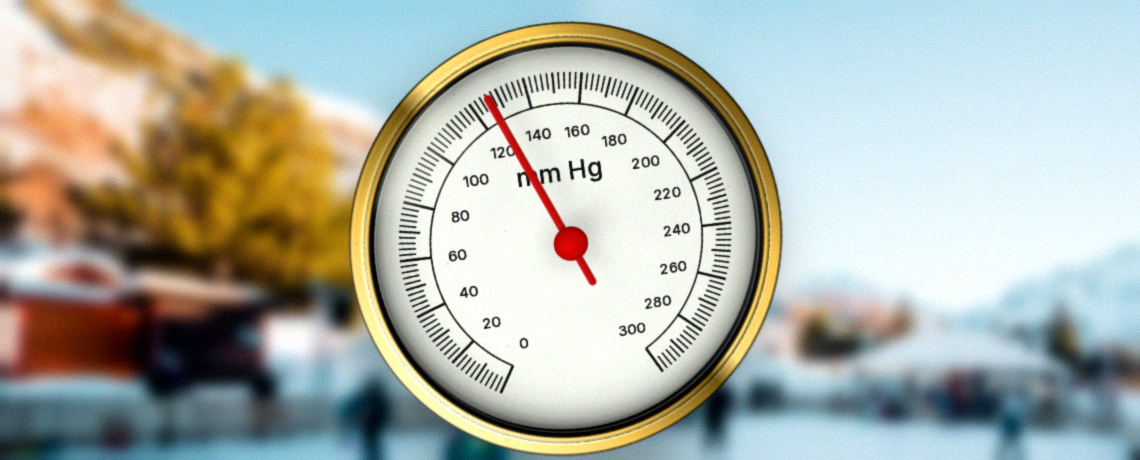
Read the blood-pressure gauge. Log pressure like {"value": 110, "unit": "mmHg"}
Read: {"value": 126, "unit": "mmHg"}
